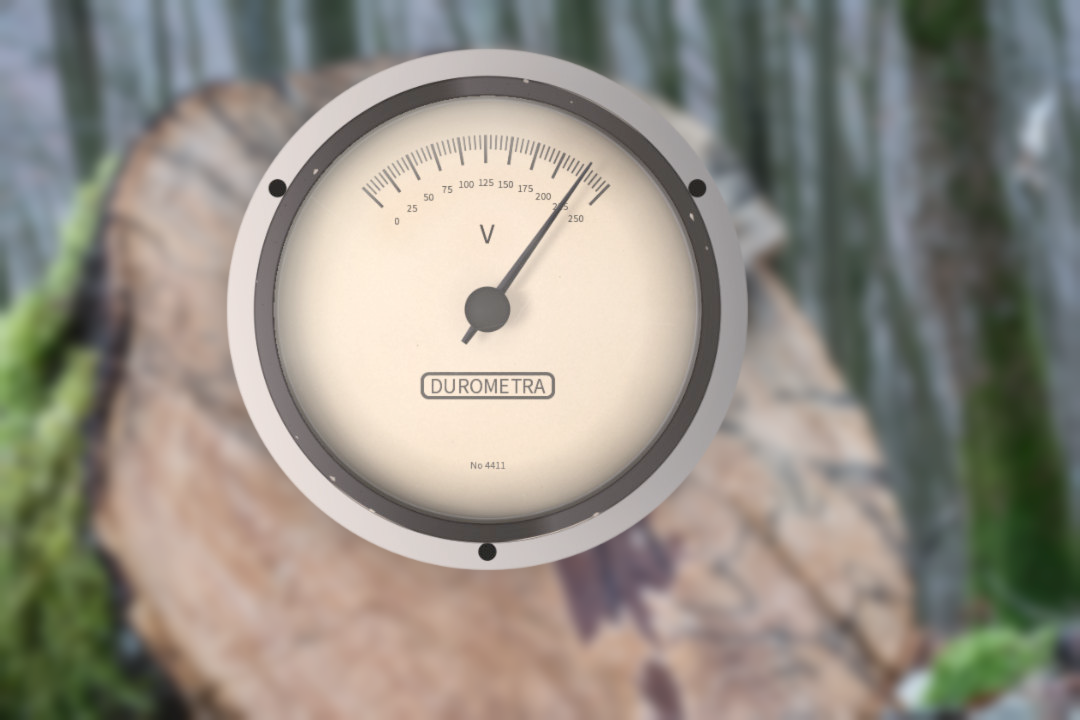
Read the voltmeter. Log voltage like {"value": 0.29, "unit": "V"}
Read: {"value": 225, "unit": "V"}
